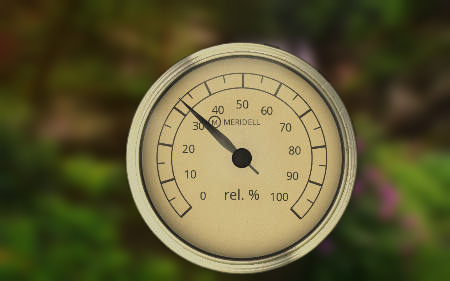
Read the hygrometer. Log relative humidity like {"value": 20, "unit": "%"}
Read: {"value": 32.5, "unit": "%"}
